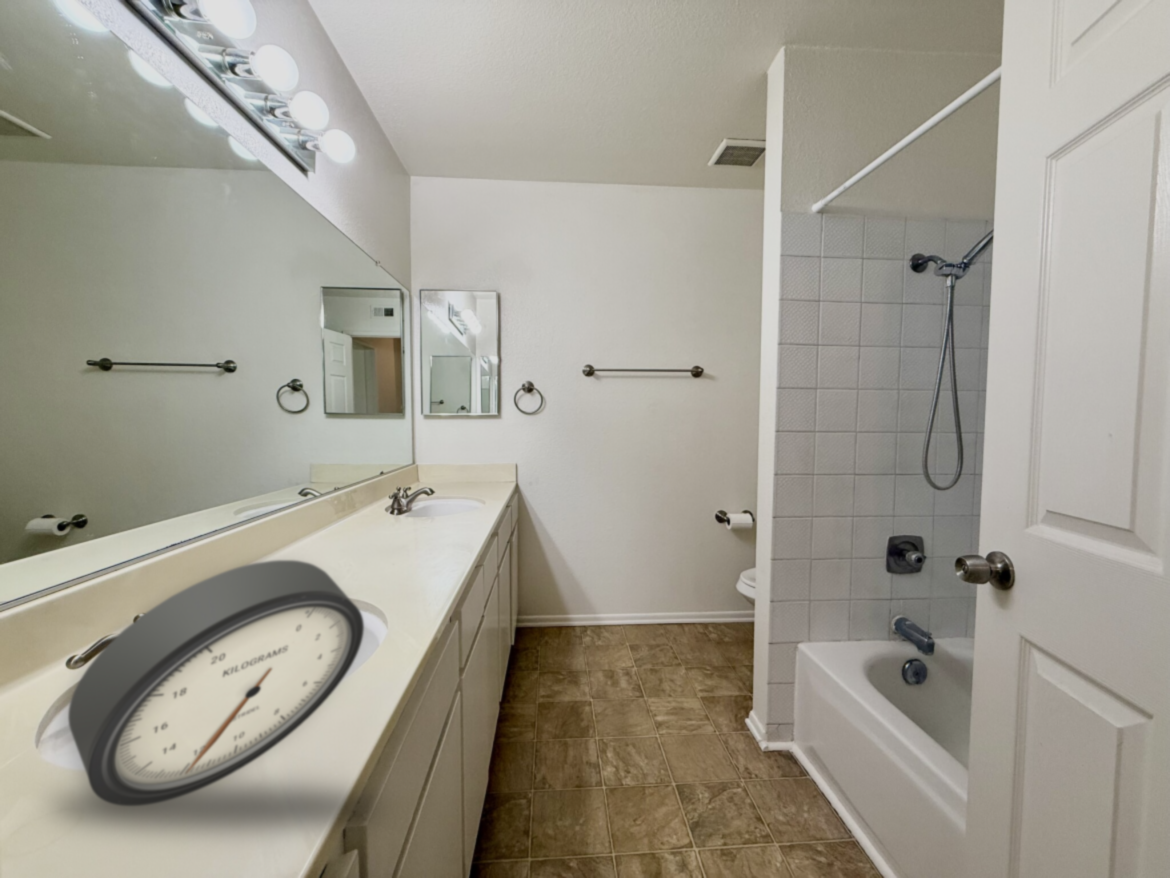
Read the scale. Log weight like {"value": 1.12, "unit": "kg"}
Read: {"value": 12, "unit": "kg"}
